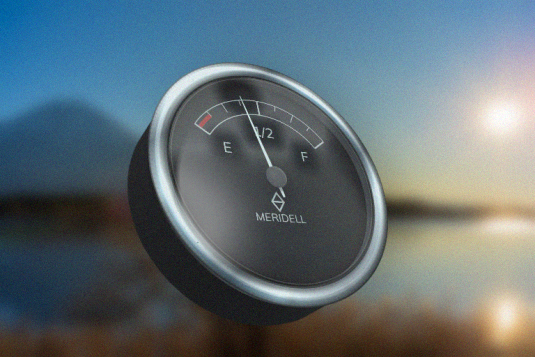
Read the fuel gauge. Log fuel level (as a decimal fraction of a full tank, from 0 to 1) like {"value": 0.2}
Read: {"value": 0.375}
